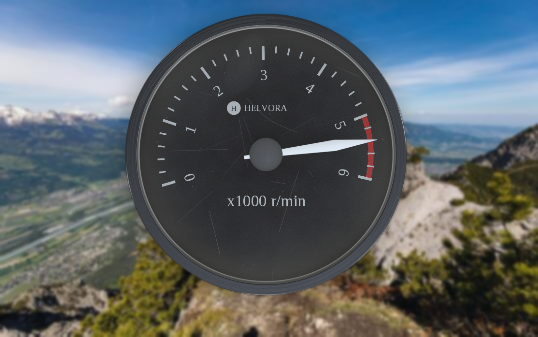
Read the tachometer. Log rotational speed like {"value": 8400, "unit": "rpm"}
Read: {"value": 5400, "unit": "rpm"}
